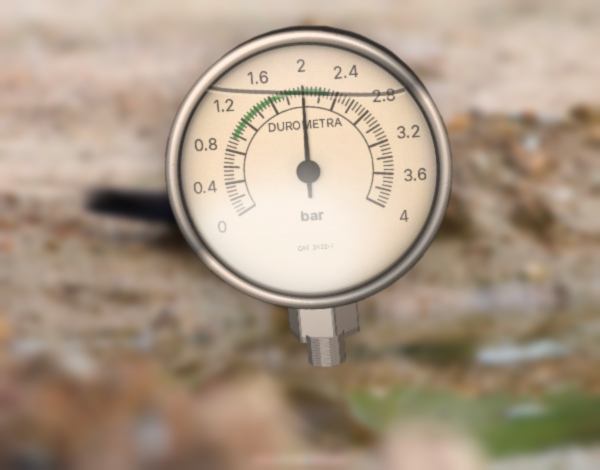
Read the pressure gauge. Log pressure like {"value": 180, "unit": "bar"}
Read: {"value": 2, "unit": "bar"}
